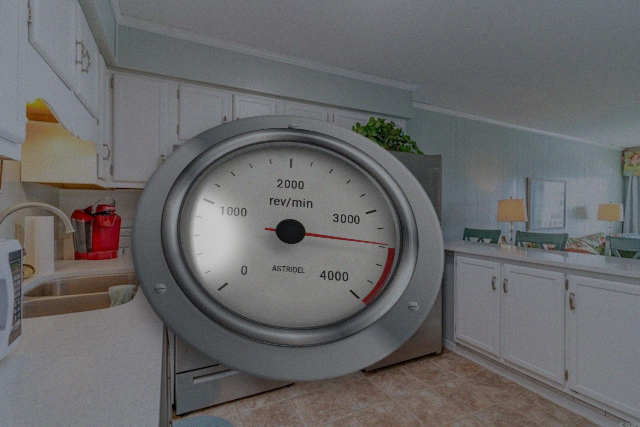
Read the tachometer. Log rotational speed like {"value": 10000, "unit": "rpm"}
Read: {"value": 3400, "unit": "rpm"}
